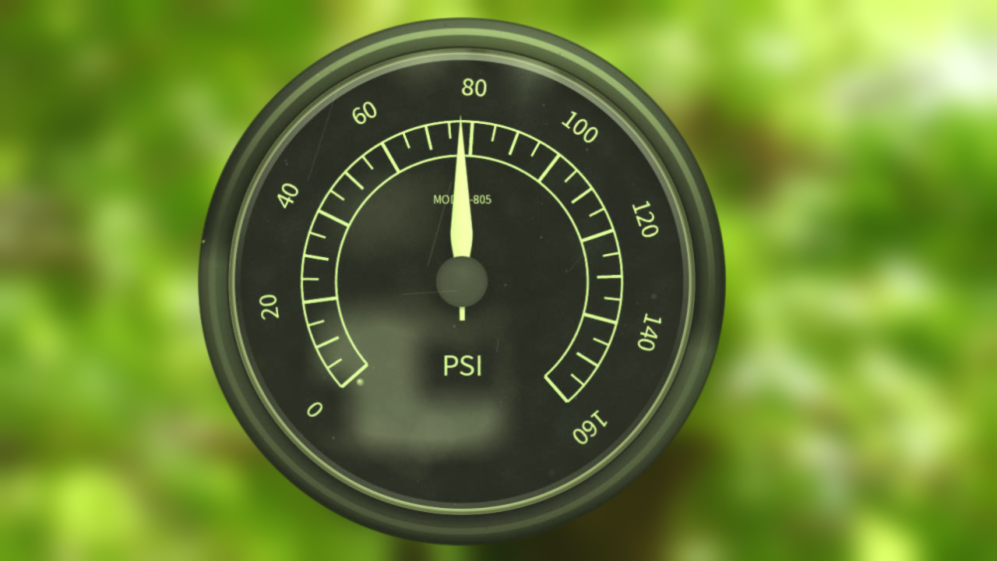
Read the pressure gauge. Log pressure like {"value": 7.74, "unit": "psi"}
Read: {"value": 77.5, "unit": "psi"}
